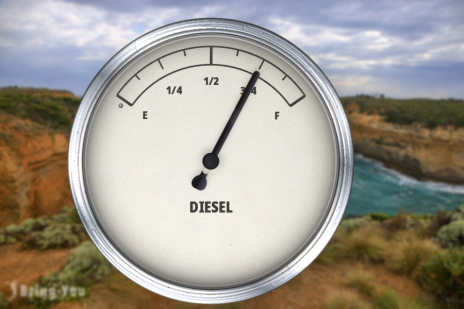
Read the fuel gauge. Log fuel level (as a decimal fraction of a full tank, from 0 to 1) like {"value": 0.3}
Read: {"value": 0.75}
